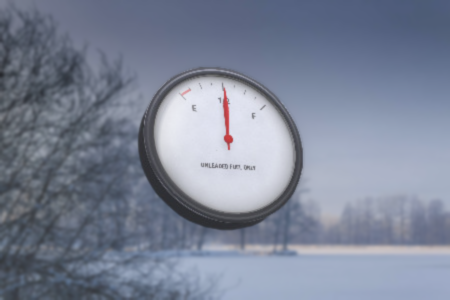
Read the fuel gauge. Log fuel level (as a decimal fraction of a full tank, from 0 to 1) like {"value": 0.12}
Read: {"value": 0.5}
